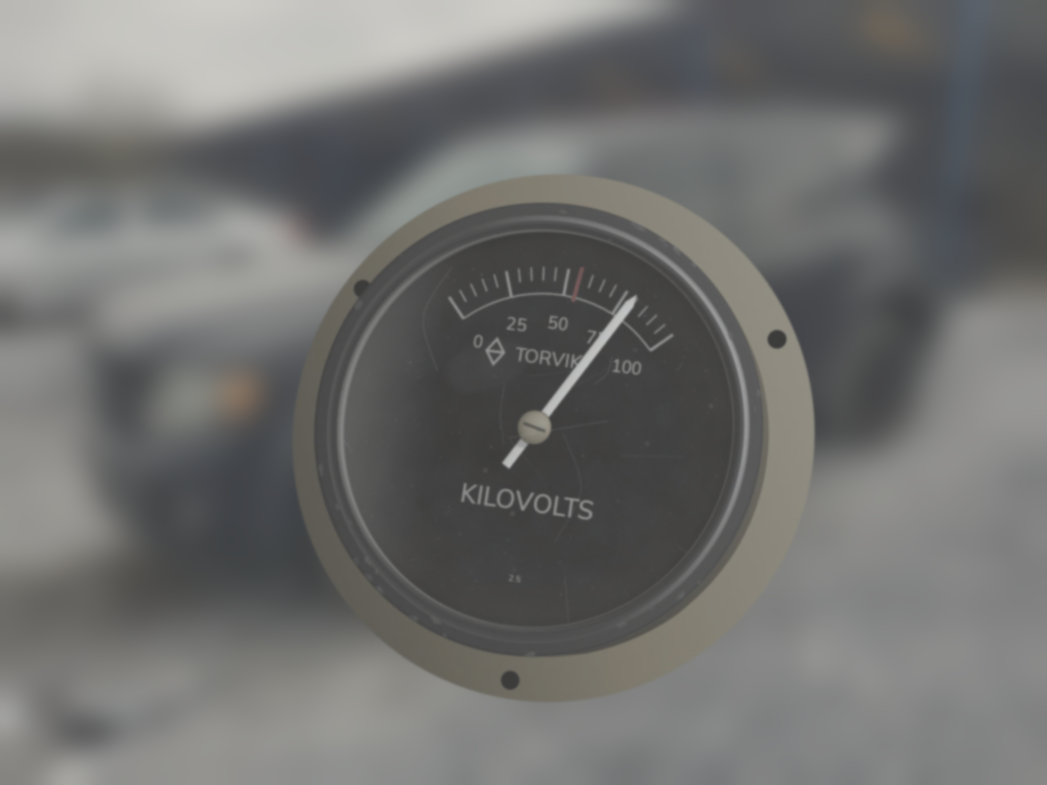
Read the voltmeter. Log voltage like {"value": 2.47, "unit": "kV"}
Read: {"value": 80, "unit": "kV"}
